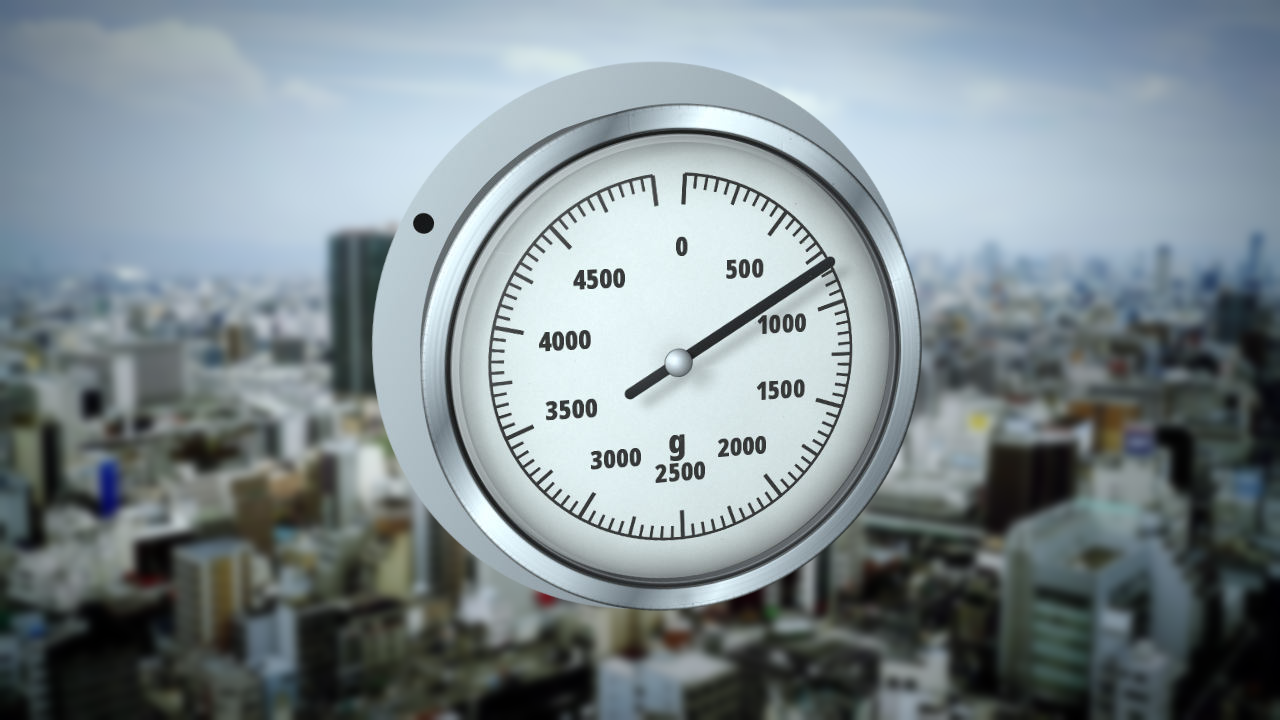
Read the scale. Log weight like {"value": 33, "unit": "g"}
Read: {"value": 800, "unit": "g"}
